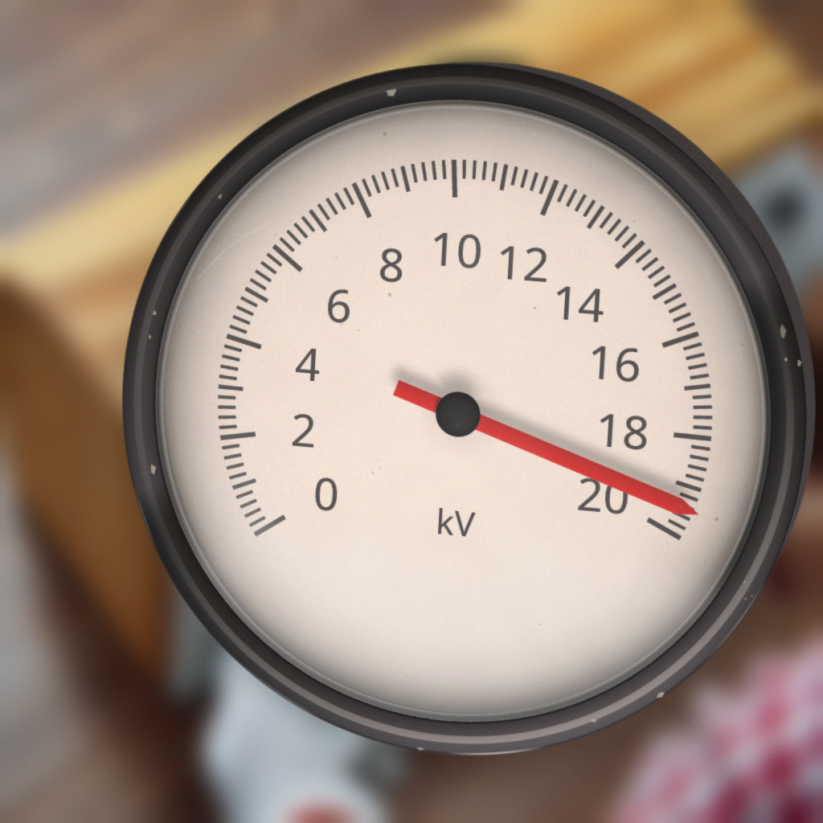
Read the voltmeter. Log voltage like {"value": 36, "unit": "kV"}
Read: {"value": 19.4, "unit": "kV"}
